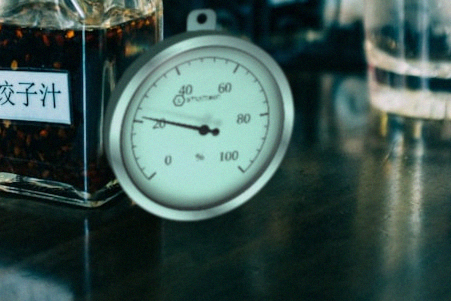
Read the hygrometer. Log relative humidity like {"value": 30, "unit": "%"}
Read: {"value": 22, "unit": "%"}
